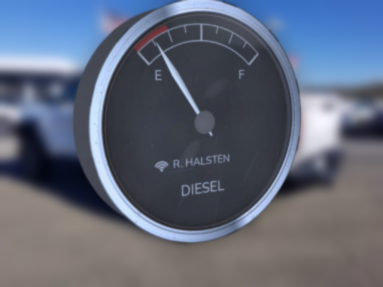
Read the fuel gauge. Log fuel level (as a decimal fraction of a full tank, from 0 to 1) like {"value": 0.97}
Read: {"value": 0.125}
